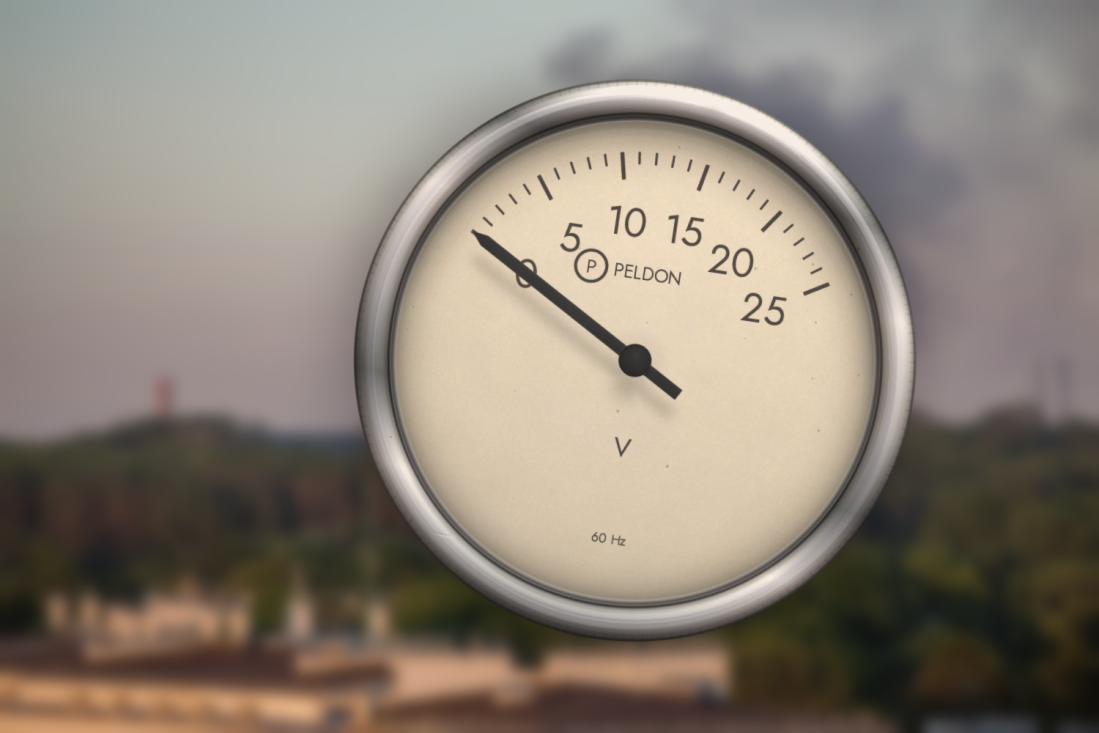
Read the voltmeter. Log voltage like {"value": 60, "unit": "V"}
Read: {"value": 0, "unit": "V"}
